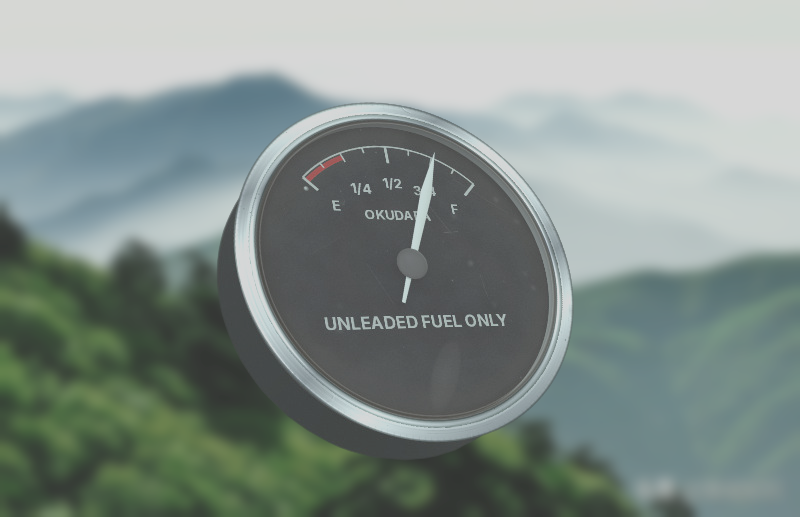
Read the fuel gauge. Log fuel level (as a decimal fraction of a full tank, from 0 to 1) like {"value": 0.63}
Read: {"value": 0.75}
